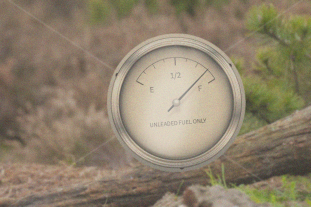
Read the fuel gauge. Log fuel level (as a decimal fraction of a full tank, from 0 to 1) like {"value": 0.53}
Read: {"value": 0.875}
